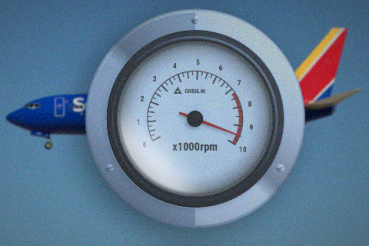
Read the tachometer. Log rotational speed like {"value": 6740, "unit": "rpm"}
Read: {"value": 9500, "unit": "rpm"}
